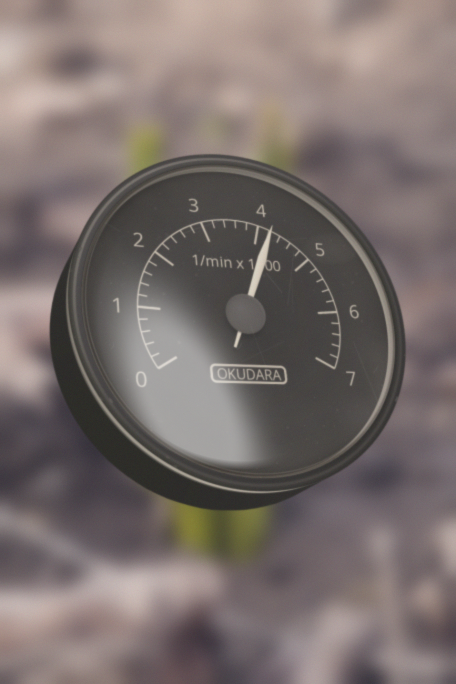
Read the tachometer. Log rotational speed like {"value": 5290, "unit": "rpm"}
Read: {"value": 4200, "unit": "rpm"}
